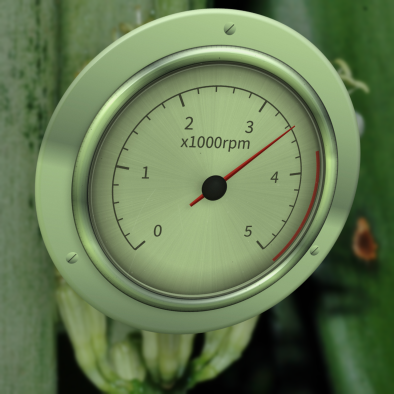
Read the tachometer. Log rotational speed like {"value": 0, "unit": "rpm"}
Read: {"value": 3400, "unit": "rpm"}
